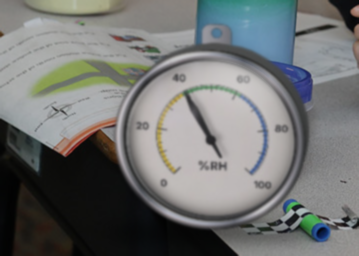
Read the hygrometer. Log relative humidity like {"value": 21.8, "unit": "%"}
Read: {"value": 40, "unit": "%"}
